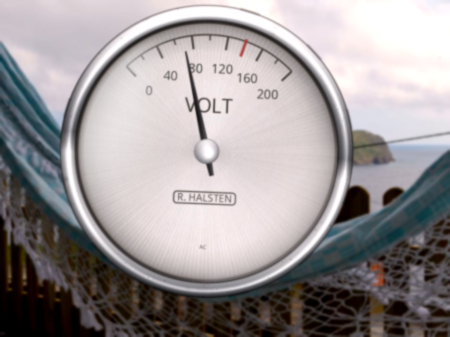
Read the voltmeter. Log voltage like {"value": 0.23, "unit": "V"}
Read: {"value": 70, "unit": "V"}
